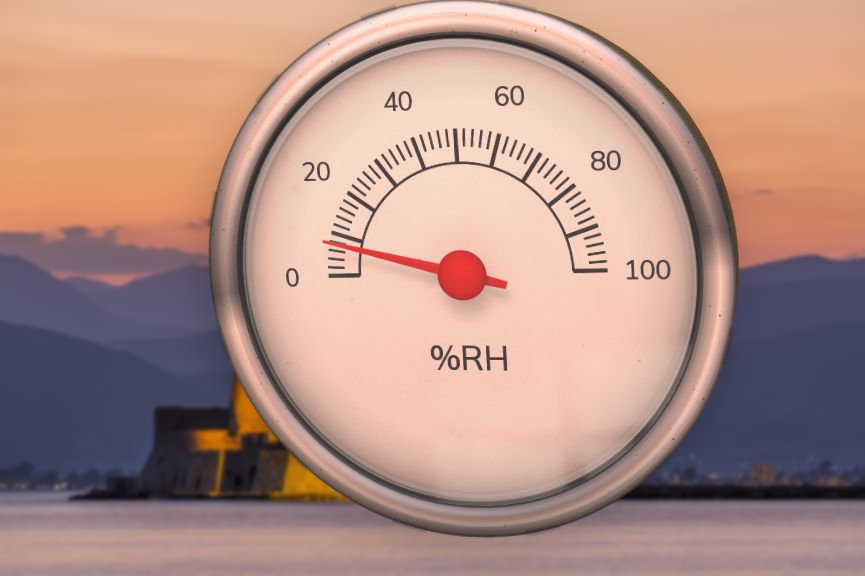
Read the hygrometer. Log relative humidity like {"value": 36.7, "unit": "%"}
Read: {"value": 8, "unit": "%"}
